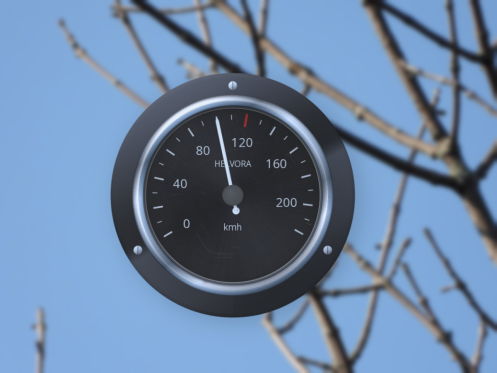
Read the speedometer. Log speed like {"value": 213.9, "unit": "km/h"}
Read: {"value": 100, "unit": "km/h"}
